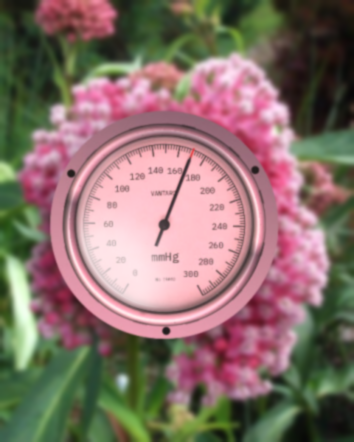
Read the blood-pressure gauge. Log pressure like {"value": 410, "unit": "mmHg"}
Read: {"value": 170, "unit": "mmHg"}
